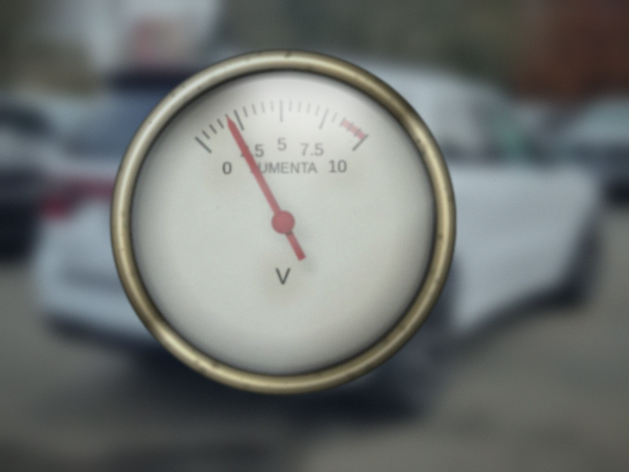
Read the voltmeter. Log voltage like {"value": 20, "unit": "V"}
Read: {"value": 2, "unit": "V"}
